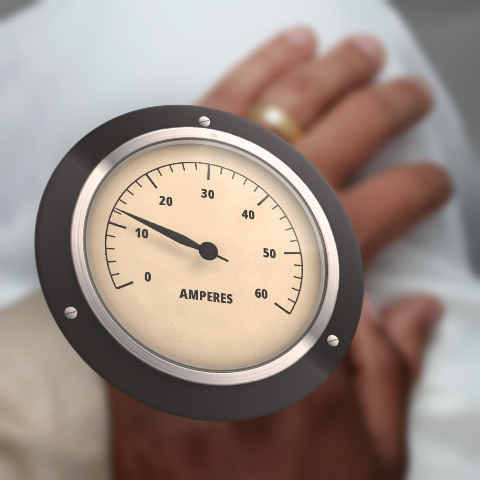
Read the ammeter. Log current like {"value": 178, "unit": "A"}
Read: {"value": 12, "unit": "A"}
